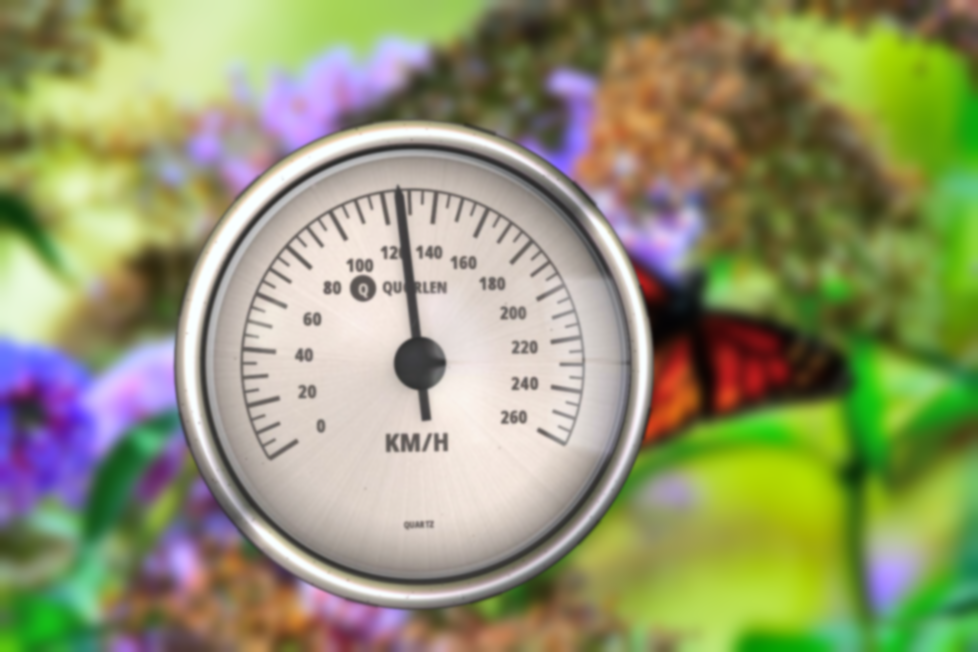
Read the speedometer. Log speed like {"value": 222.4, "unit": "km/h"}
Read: {"value": 125, "unit": "km/h"}
